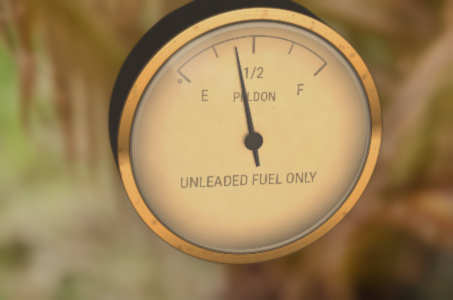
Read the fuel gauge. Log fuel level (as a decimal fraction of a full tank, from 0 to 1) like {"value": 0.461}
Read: {"value": 0.375}
